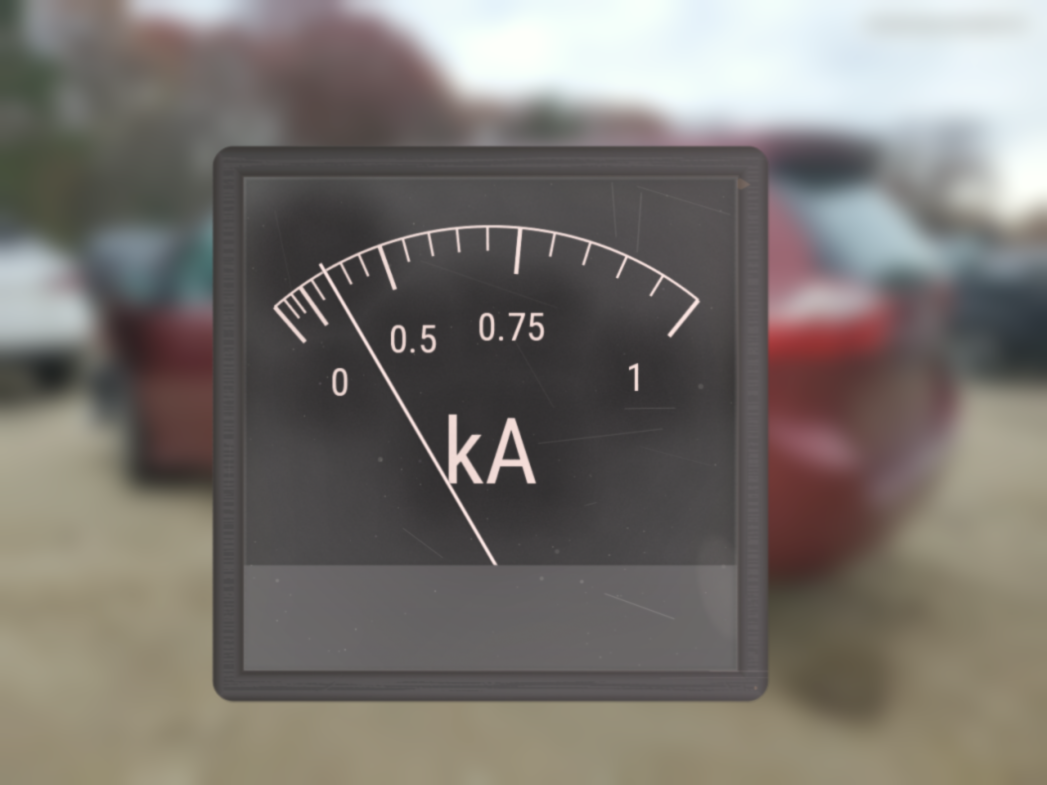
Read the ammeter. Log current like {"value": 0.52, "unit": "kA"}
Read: {"value": 0.35, "unit": "kA"}
